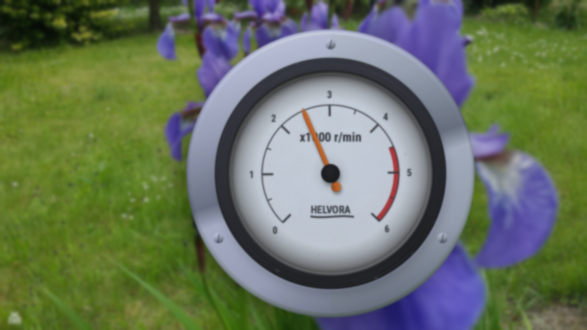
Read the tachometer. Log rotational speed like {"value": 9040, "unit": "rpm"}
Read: {"value": 2500, "unit": "rpm"}
